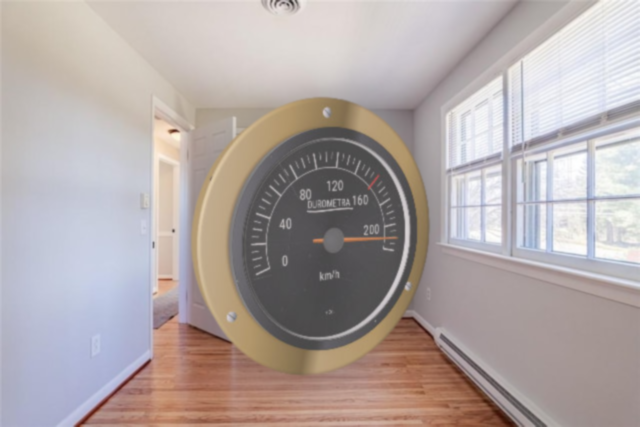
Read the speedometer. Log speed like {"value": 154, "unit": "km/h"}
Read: {"value": 210, "unit": "km/h"}
